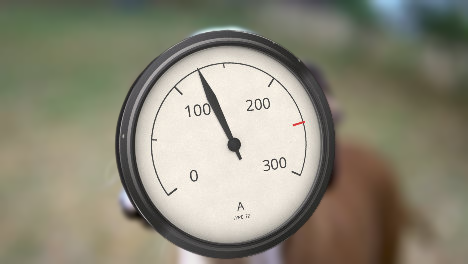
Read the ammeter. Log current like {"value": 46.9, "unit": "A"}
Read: {"value": 125, "unit": "A"}
